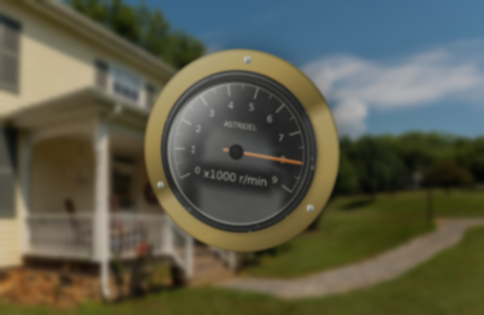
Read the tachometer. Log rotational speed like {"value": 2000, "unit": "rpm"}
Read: {"value": 8000, "unit": "rpm"}
